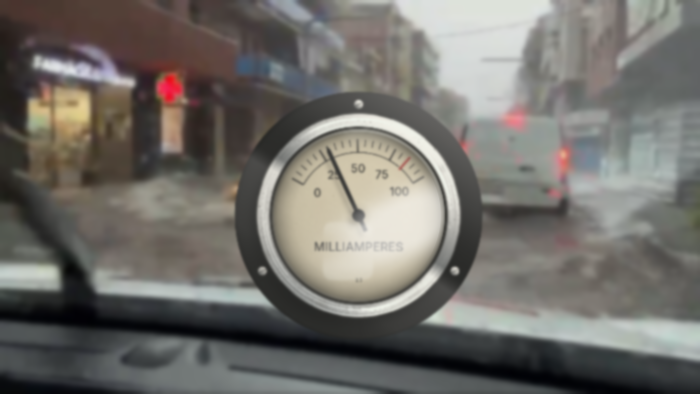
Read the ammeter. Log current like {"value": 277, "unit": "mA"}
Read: {"value": 30, "unit": "mA"}
